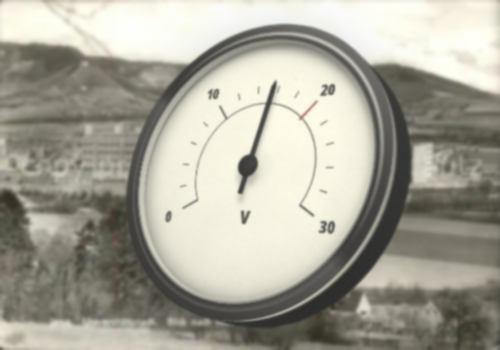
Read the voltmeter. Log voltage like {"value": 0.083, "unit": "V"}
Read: {"value": 16, "unit": "V"}
